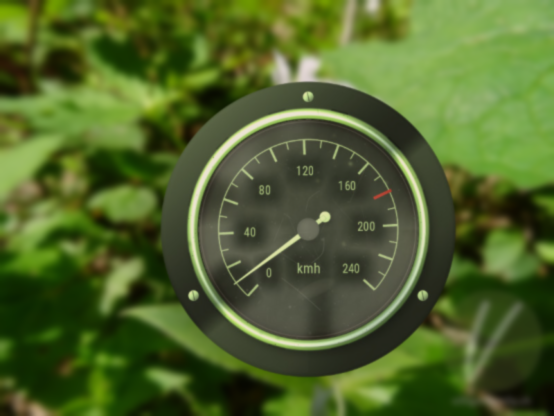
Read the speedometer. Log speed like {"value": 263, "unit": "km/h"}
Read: {"value": 10, "unit": "km/h"}
